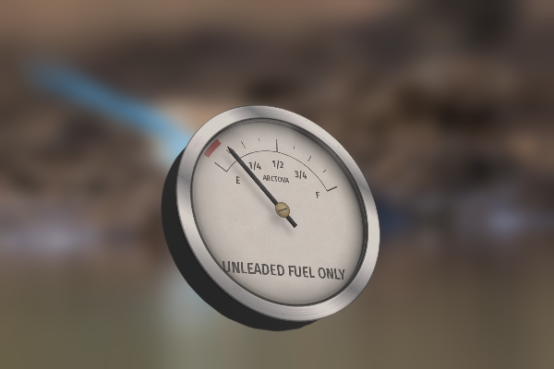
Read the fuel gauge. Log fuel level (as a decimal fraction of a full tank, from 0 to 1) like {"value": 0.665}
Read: {"value": 0.125}
